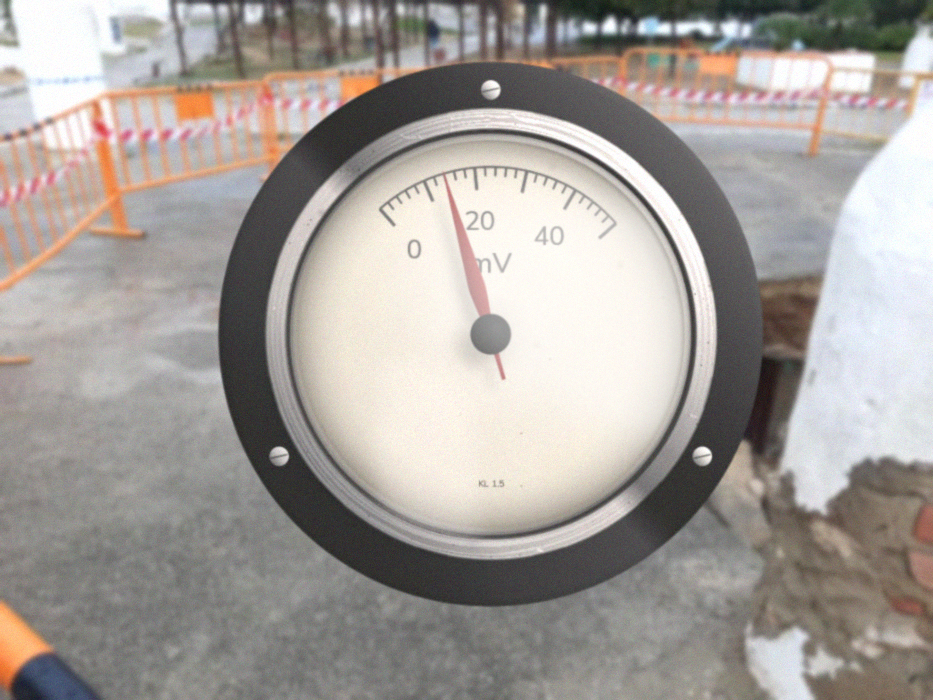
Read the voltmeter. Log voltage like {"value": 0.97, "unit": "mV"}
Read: {"value": 14, "unit": "mV"}
